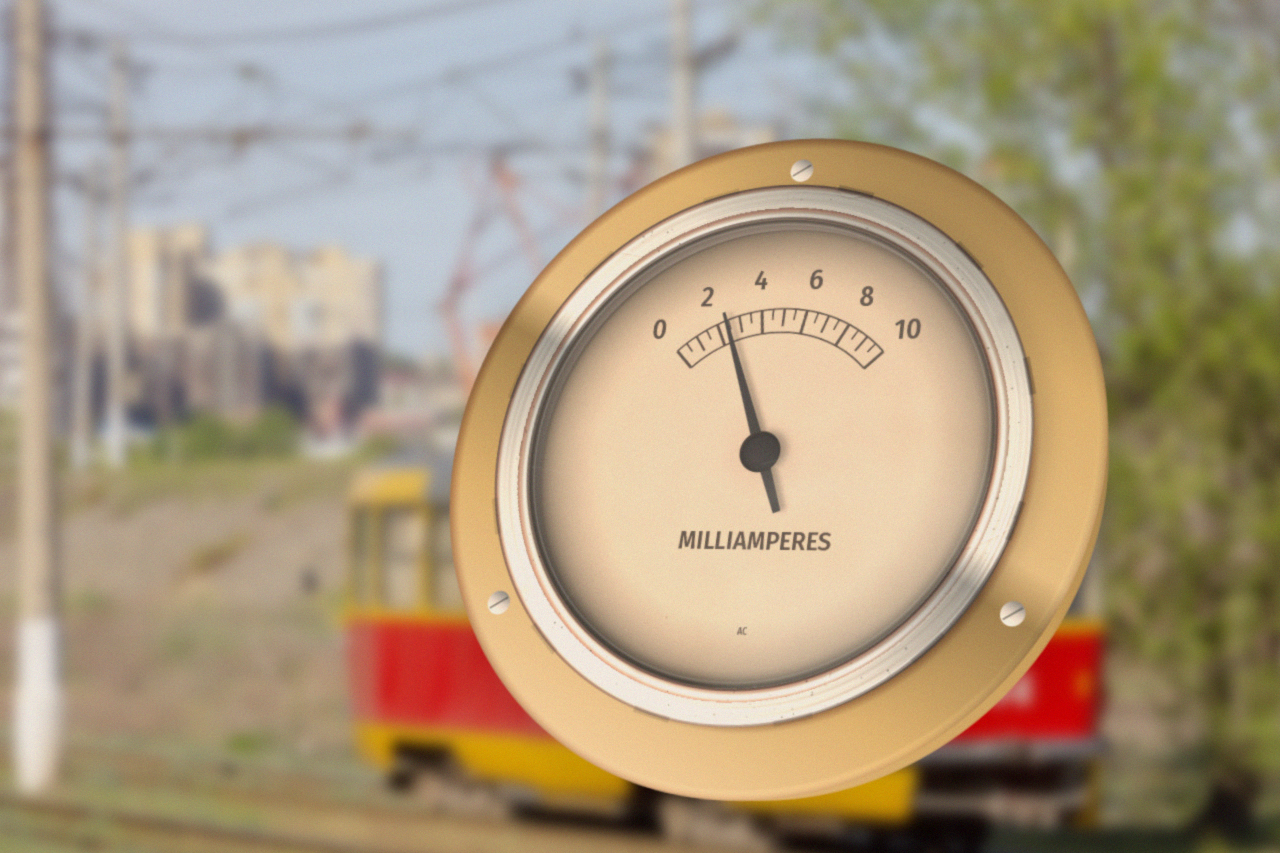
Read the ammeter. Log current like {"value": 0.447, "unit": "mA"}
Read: {"value": 2.5, "unit": "mA"}
